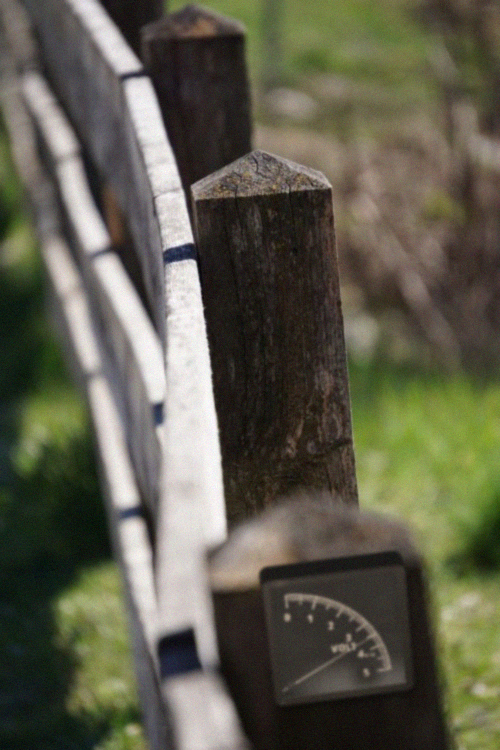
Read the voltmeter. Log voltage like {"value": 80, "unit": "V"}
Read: {"value": 3.5, "unit": "V"}
